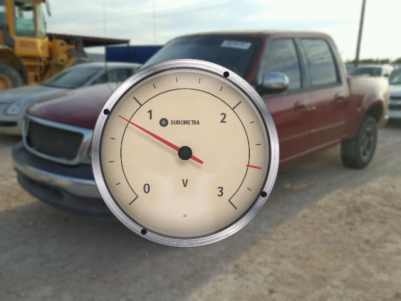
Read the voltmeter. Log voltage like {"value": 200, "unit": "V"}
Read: {"value": 0.8, "unit": "V"}
